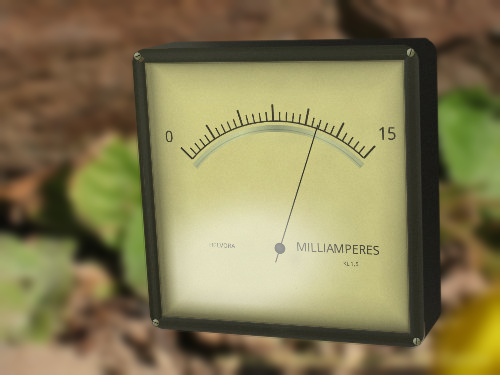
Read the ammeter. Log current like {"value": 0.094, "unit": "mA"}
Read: {"value": 11, "unit": "mA"}
